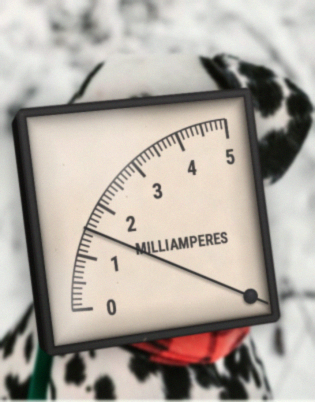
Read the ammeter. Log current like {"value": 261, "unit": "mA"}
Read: {"value": 1.5, "unit": "mA"}
